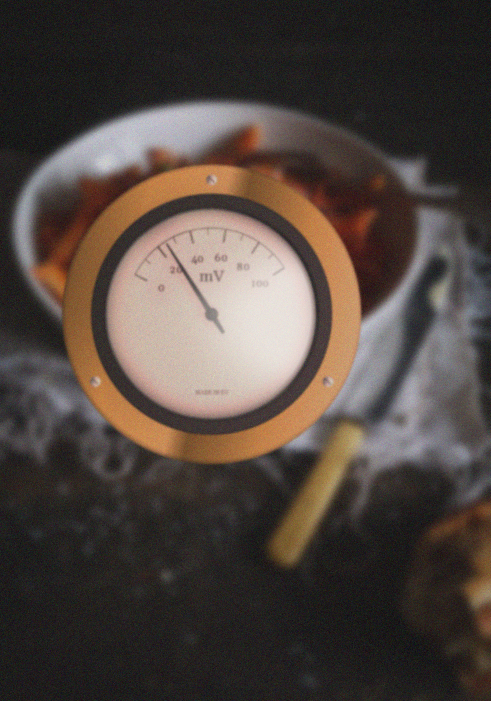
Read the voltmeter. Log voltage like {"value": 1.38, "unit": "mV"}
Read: {"value": 25, "unit": "mV"}
